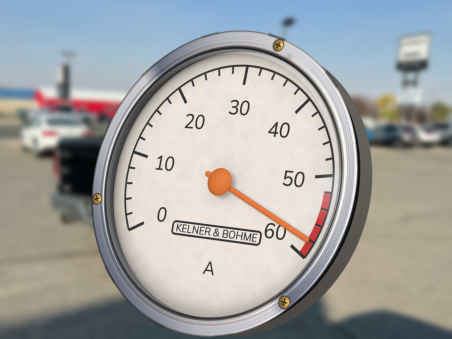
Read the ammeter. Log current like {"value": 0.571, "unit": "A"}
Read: {"value": 58, "unit": "A"}
